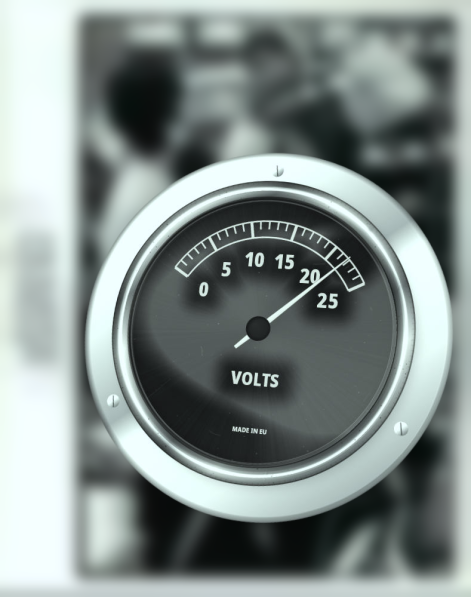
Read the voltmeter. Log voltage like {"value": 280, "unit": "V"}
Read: {"value": 22, "unit": "V"}
